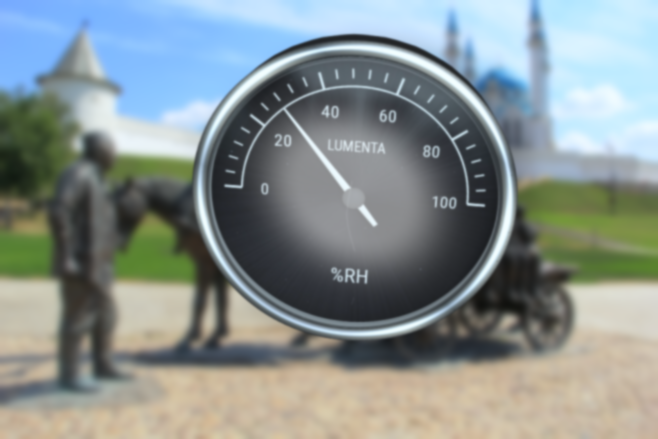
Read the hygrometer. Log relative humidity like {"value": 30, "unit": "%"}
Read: {"value": 28, "unit": "%"}
